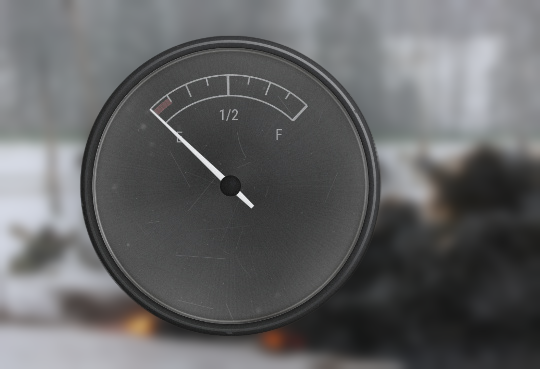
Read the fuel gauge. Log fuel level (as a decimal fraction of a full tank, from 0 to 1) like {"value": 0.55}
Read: {"value": 0}
